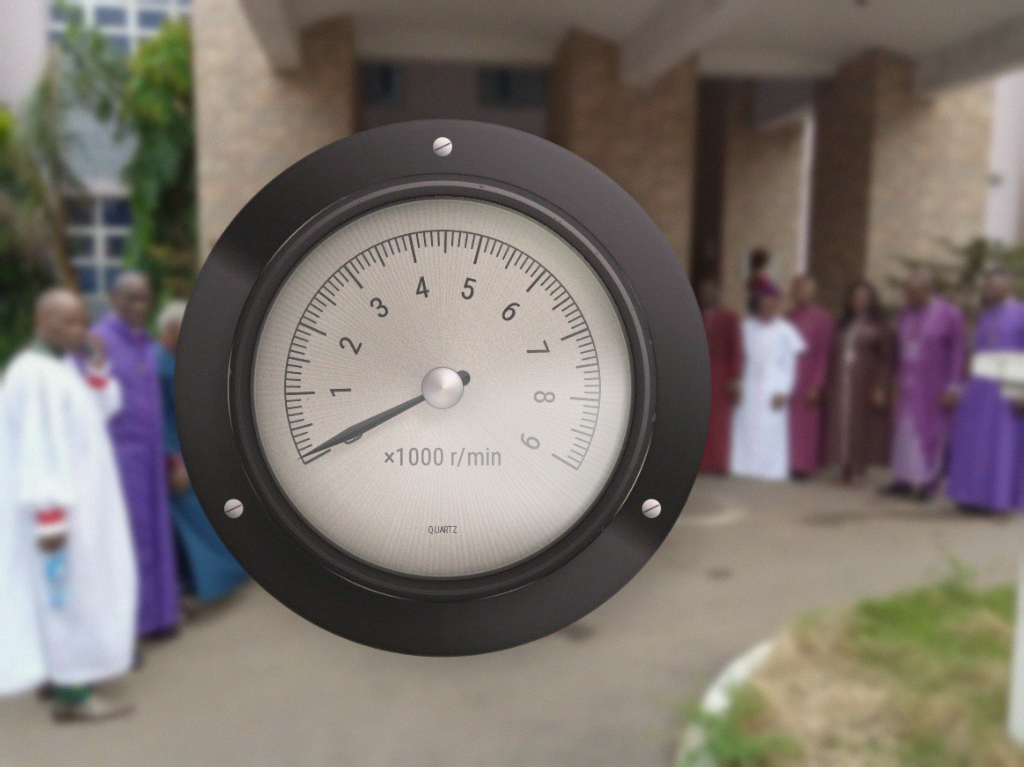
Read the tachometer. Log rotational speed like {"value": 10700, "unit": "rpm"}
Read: {"value": 100, "unit": "rpm"}
